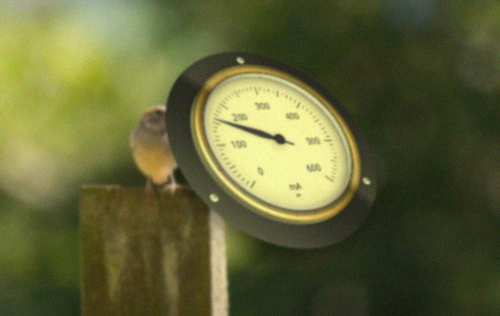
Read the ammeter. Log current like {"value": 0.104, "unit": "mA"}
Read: {"value": 150, "unit": "mA"}
